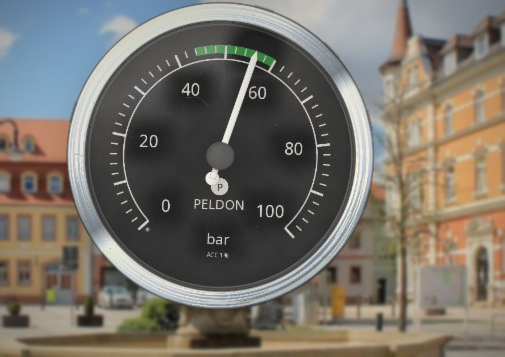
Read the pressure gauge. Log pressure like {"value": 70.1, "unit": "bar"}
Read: {"value": 56, "unit": "bar"}
